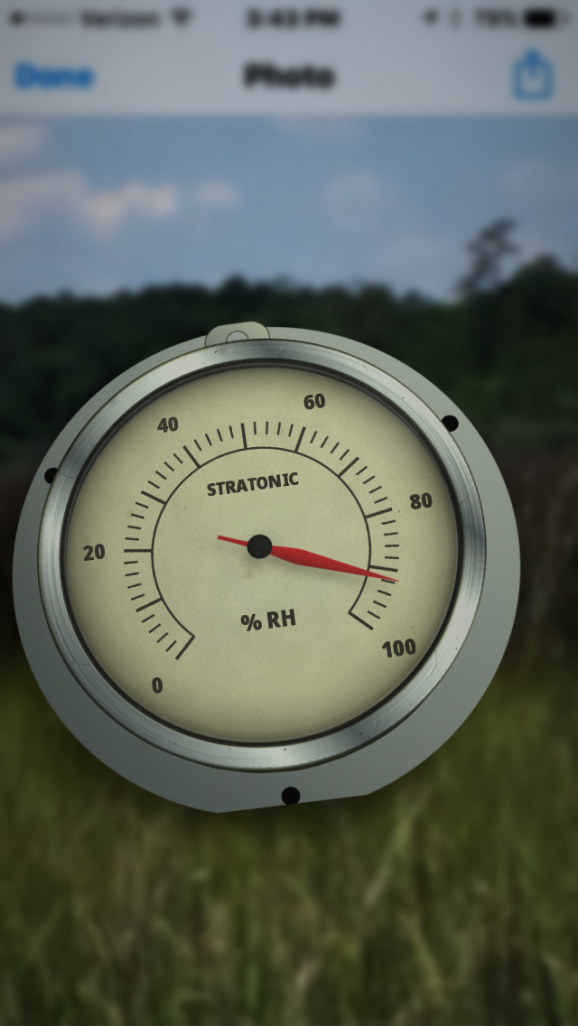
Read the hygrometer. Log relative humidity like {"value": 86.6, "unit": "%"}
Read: {"value": 92, "unit": "%"}
